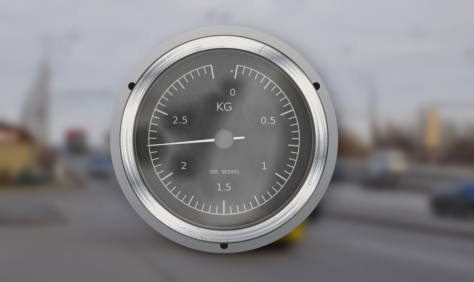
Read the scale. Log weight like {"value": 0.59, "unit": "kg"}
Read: {"value": 2.25, "unit": "kg"}
